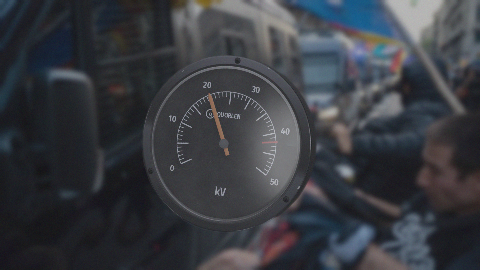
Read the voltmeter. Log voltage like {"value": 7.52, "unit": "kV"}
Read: {"value": 20, "unit": "kV"}
